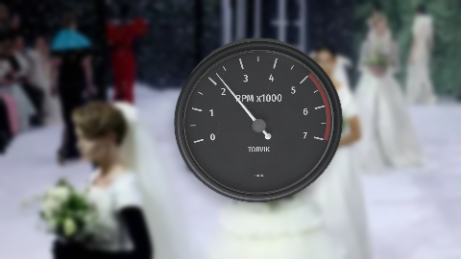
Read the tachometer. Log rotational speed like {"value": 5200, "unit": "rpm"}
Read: {"value": 2250, "unit": "rpm"}
